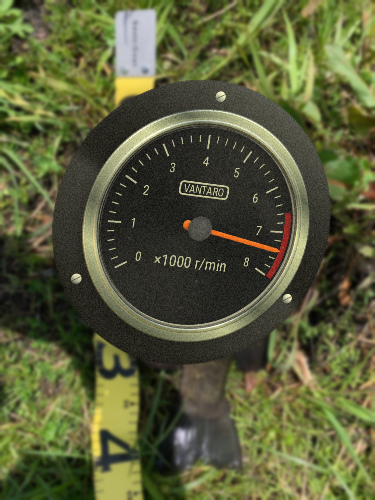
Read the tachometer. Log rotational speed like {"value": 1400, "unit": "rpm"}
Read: {"value": 7400, "unit": "rpm"}
